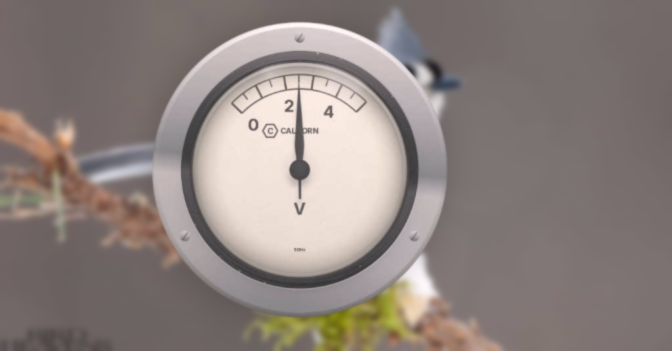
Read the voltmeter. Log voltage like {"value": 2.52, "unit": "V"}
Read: {"value": 2.5, "unit": "V"}
